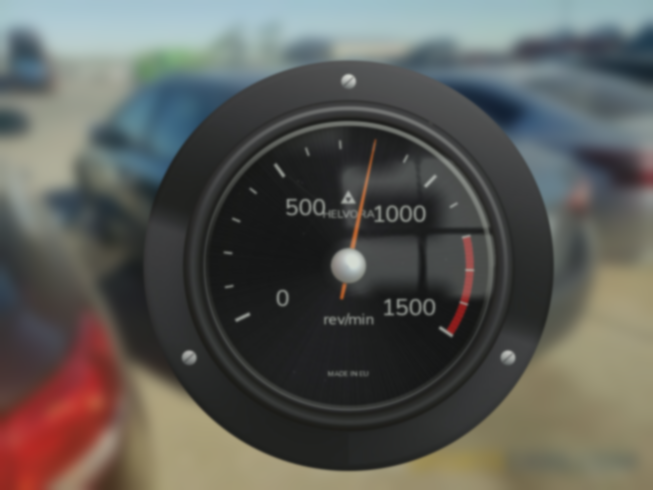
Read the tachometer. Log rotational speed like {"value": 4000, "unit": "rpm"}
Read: {"value": 800, "unit": "rpm"}
